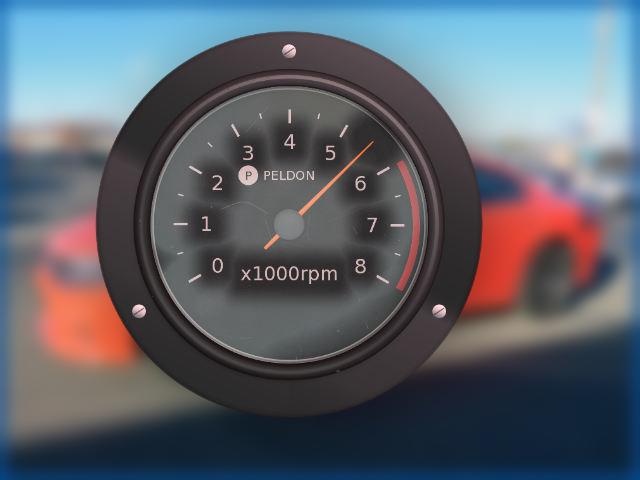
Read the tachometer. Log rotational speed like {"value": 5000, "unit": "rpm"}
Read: {"value": 5500, "unit": "rpm"}
